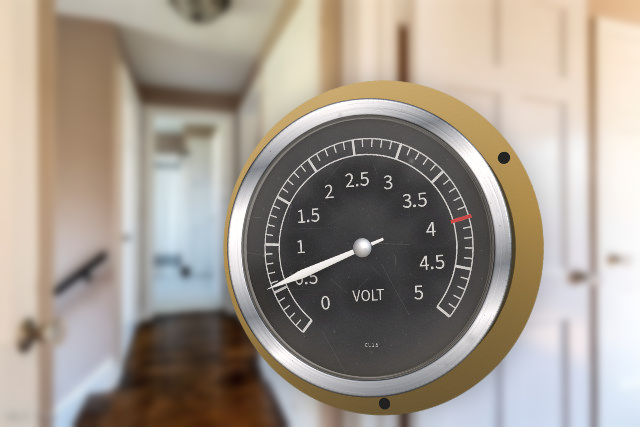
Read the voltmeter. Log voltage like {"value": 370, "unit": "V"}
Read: {"value": 0.55, "unit": "V"}
